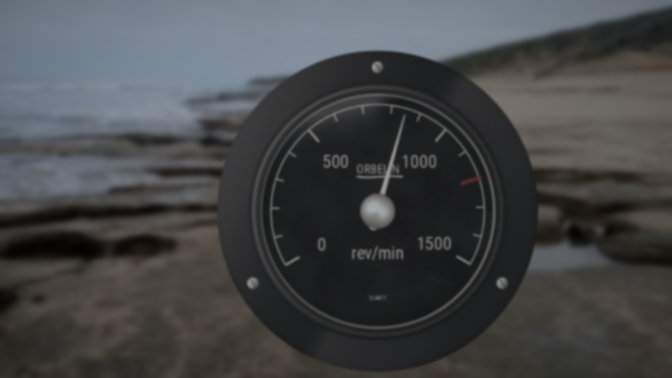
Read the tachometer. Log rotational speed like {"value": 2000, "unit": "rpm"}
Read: {"value": 850, "unit": "rpm"}
